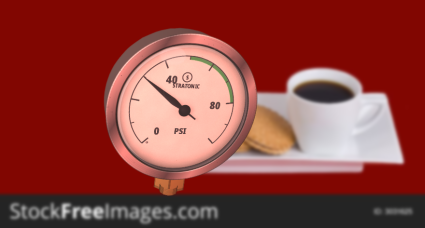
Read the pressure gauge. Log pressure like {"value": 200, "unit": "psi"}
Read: {"value": 30, "unit": "psi"}
